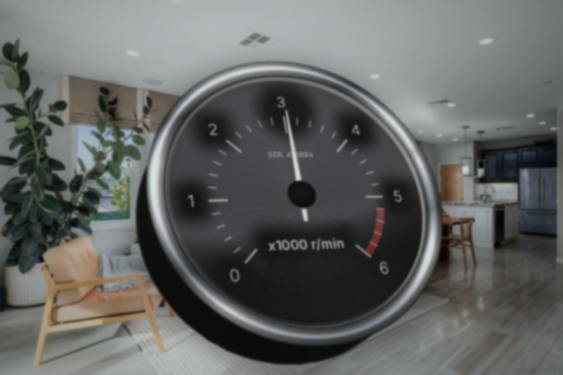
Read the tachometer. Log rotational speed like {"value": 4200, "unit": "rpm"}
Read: {"value": 3000, "unit": "rpm"}
